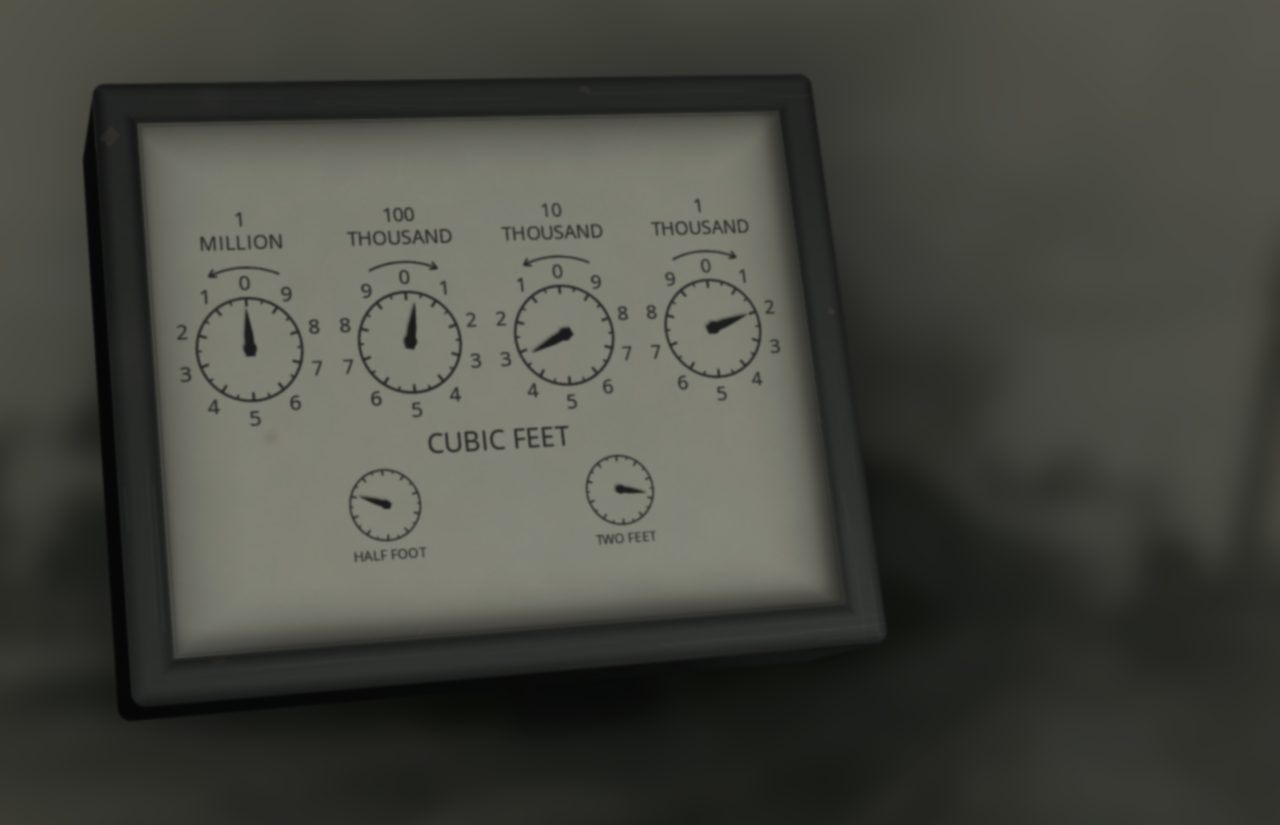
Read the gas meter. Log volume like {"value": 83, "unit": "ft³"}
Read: {"value": 3200, "unit": "ft³"}
